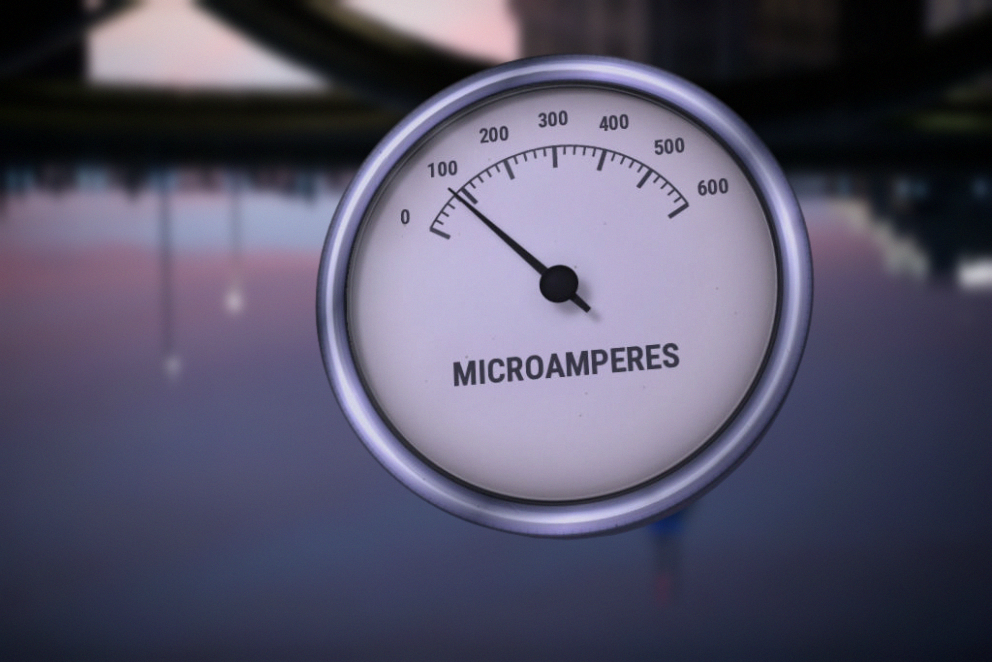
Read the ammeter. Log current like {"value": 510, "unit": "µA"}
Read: {"value": 80, "unit": "µA"}
